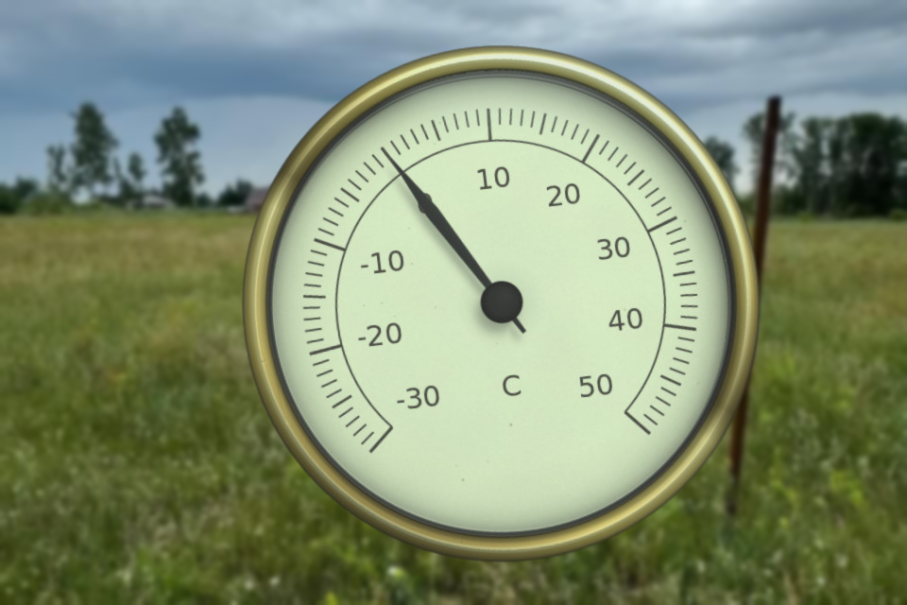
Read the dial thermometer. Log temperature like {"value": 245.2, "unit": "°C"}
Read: {"value": 0, "unit": "°C"}
